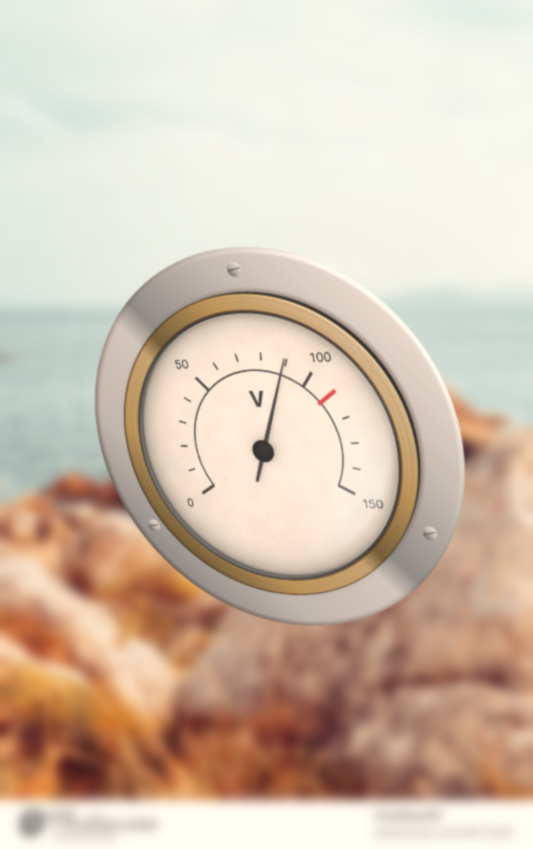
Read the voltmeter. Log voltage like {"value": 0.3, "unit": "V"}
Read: {"value": 90, "unit": "V"}
